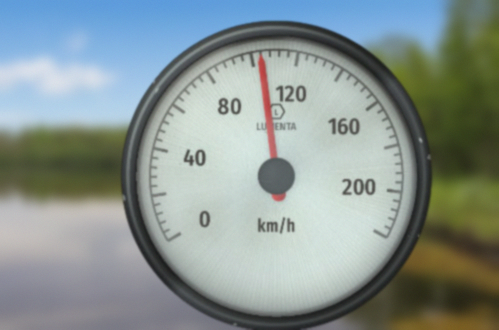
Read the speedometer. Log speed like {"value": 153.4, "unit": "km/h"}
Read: {"value": 104, "unit": "km/h"}
